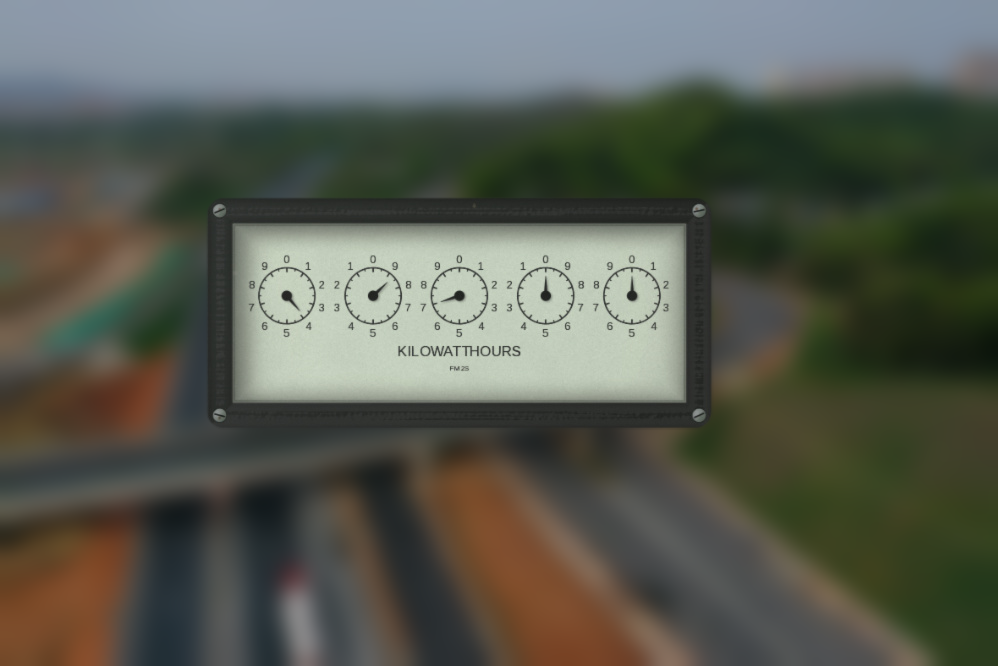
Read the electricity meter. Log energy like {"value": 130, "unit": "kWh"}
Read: {"value": 38700, "unit": "kWh"}
